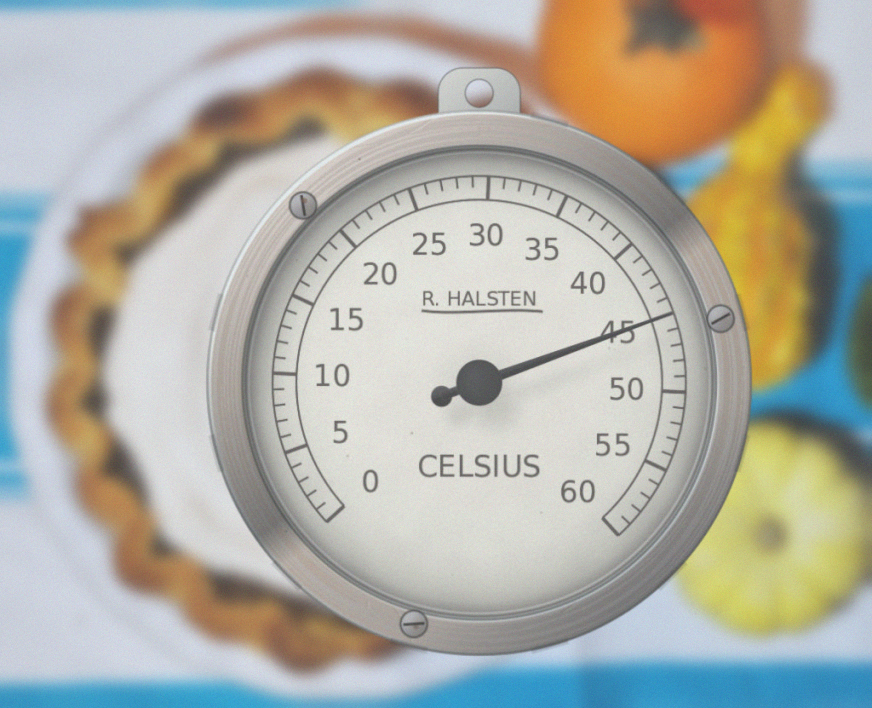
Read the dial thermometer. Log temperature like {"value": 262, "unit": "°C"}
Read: {"value": 45, "unit": "°C"}
